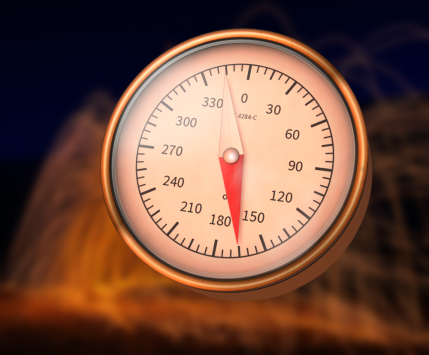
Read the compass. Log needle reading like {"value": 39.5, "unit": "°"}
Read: {"value": 165, "unit": "°"}
